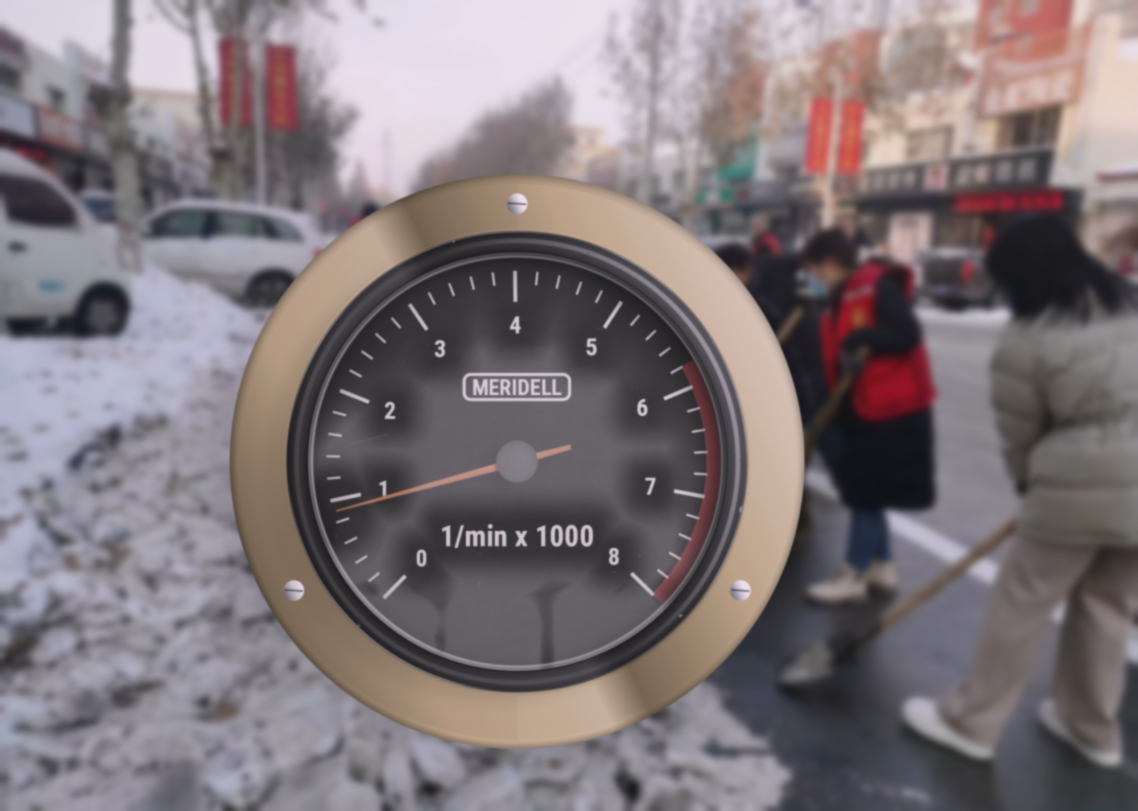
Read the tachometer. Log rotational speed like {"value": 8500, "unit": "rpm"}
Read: {"value": 900, "unit": "rpm"}
